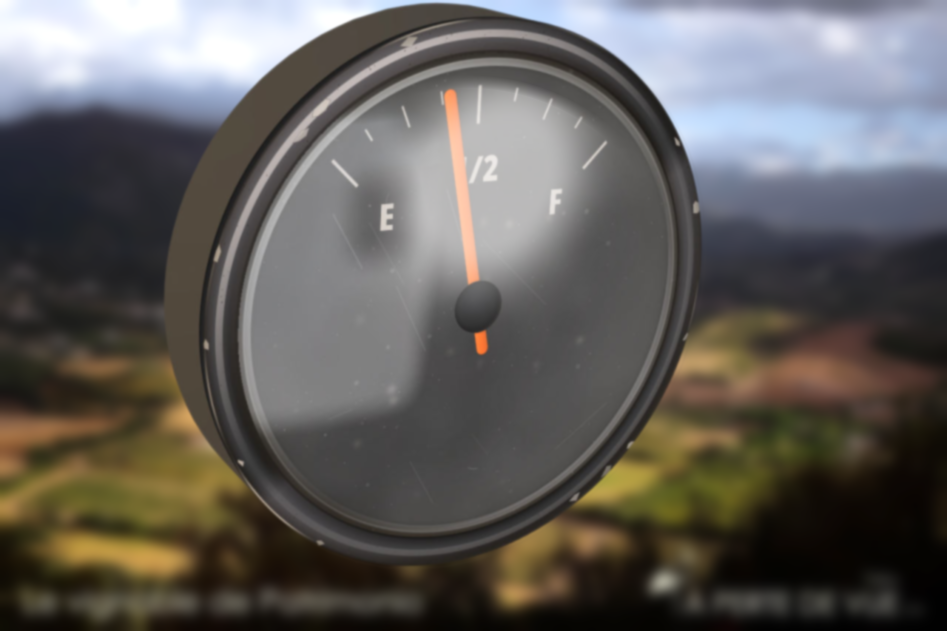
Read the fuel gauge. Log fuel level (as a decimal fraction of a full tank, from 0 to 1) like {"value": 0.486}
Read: {"value": 0.375}
